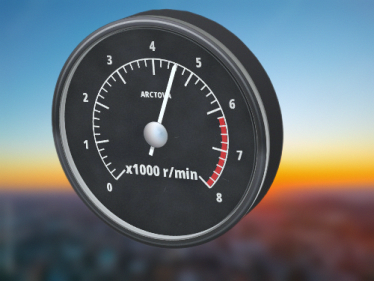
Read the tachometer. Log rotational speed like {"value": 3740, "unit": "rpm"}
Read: {"value": 4600, "unit": "rpm"}
